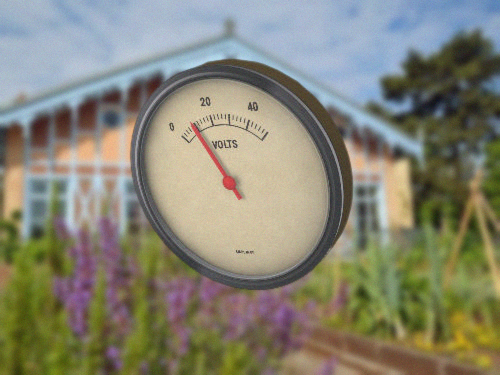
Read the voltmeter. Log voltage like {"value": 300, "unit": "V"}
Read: {"value": 10, "unit": "V"}
